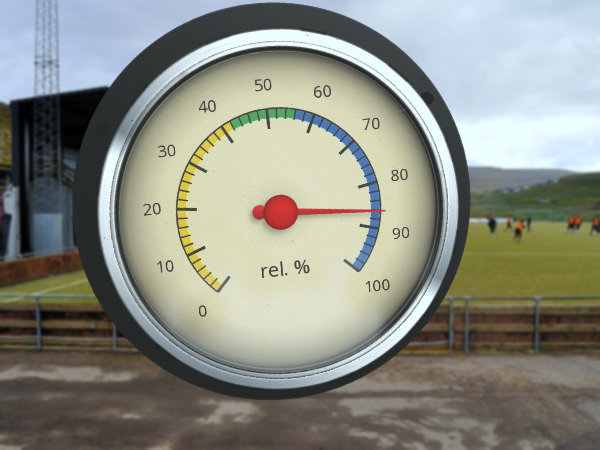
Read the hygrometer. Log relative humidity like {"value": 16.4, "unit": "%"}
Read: {"value": 86, "unit": "%"}
